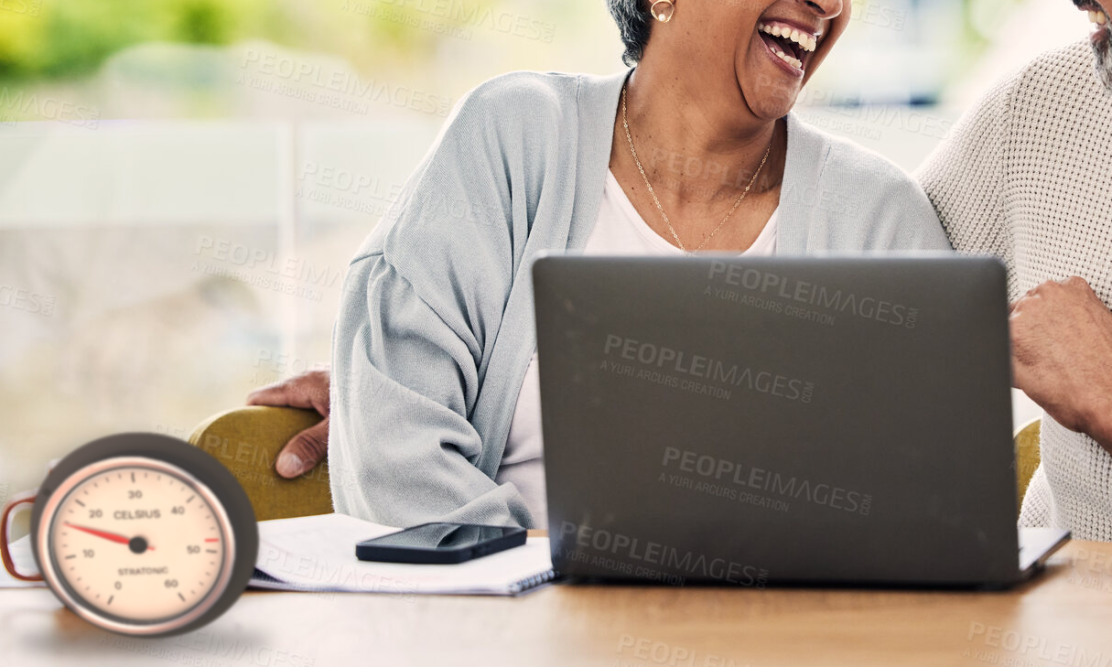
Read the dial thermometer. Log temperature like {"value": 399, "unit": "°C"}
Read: {"value": 16, "unit": "°C"}
